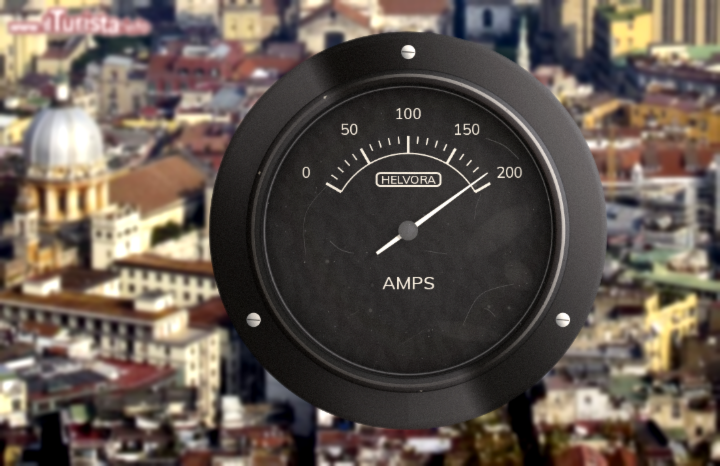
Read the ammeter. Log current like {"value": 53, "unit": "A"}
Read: {"value": 190, "unit": "A"}
